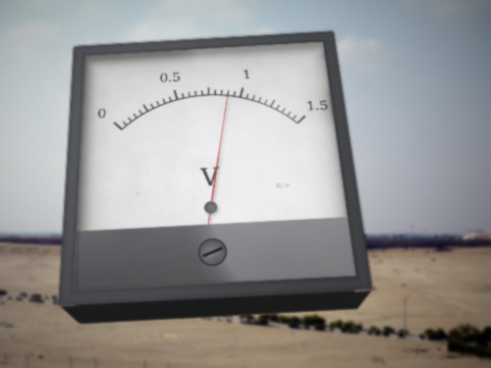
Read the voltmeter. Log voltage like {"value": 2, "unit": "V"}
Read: {"value": 0.9, "unit": "V"}
